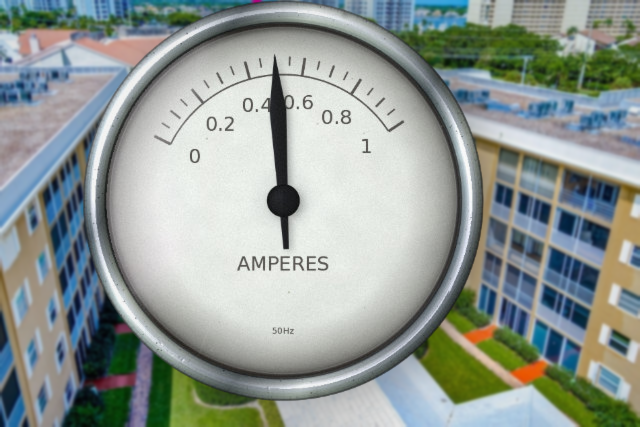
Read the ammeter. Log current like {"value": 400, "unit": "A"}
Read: {"value": 0.5, "unit": "A"}
